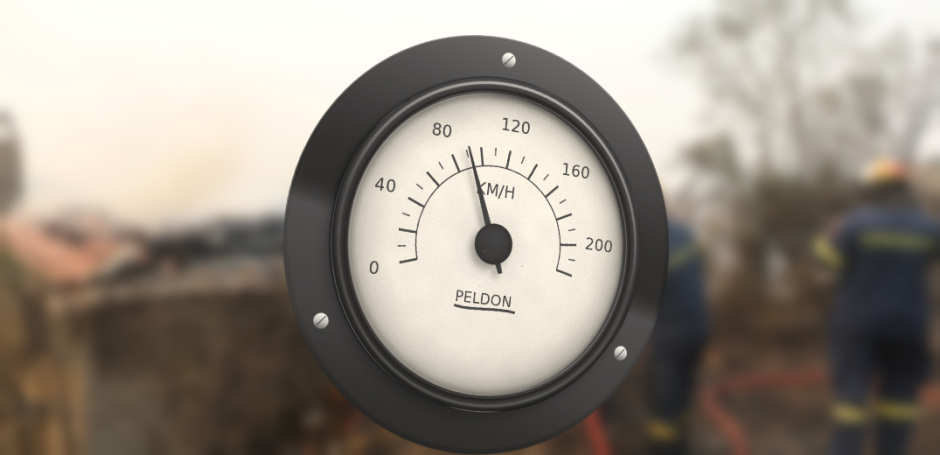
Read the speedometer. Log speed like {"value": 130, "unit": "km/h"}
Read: {"value": 90, "unit": "km/h"}
